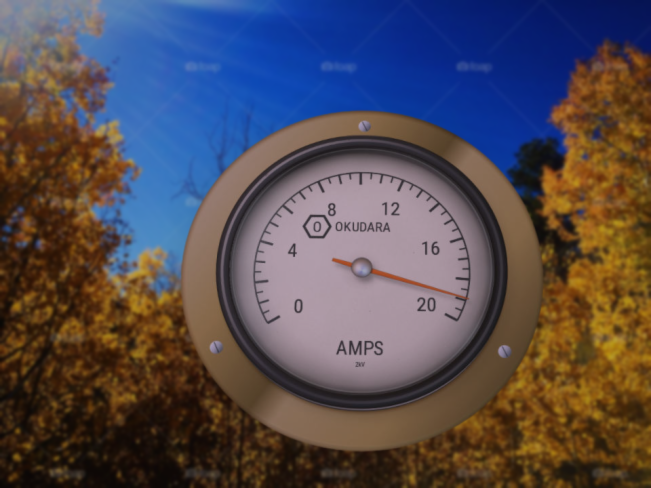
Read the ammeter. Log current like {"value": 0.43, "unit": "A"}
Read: {"value": 19, "unit": "A"}
